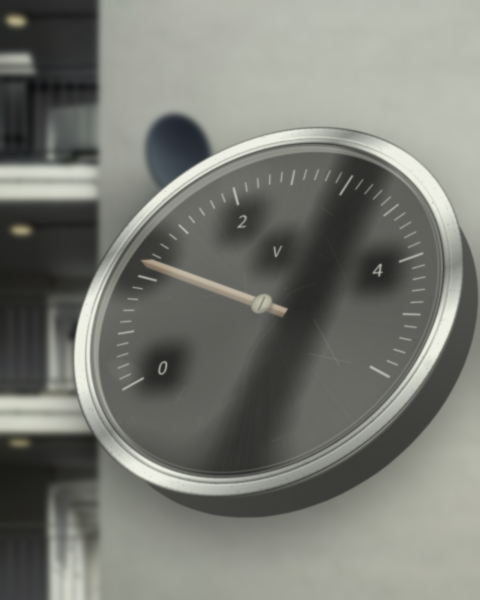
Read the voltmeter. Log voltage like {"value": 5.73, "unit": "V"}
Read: {"value": 1.1, "unit": "V"}
